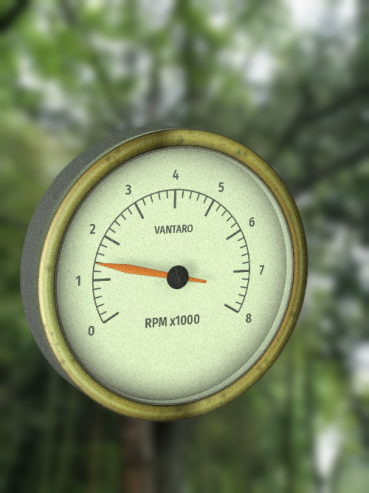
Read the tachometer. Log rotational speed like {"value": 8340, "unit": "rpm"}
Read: {"value": 1400, "unit": "rpm"}
